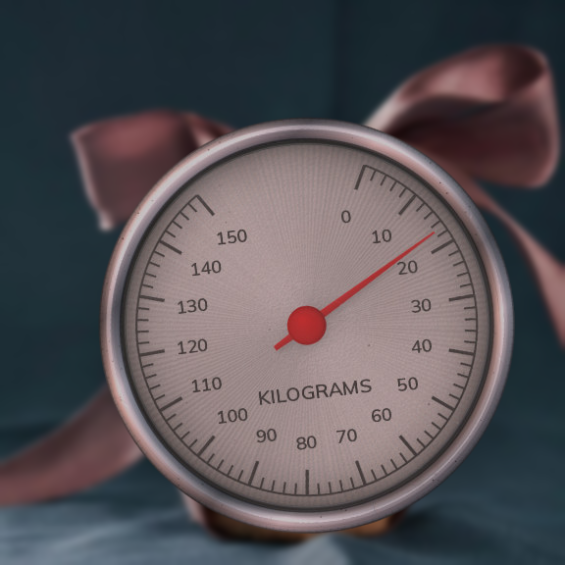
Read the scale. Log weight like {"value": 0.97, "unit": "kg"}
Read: {"value": 17, "unit": "kg"}
